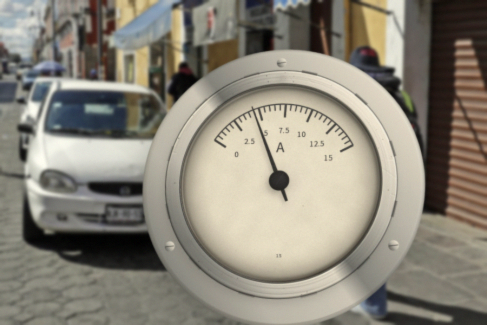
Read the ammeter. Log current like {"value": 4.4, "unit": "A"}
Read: {"value": 4.5, "unit": "A"}
